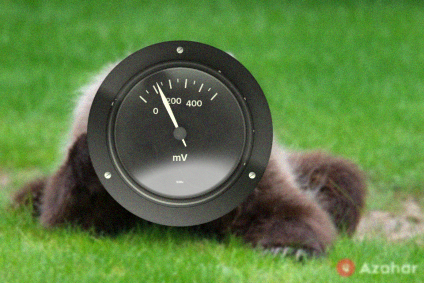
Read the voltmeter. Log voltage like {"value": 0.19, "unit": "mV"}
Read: {"value": 125, "unit": "mV"}
